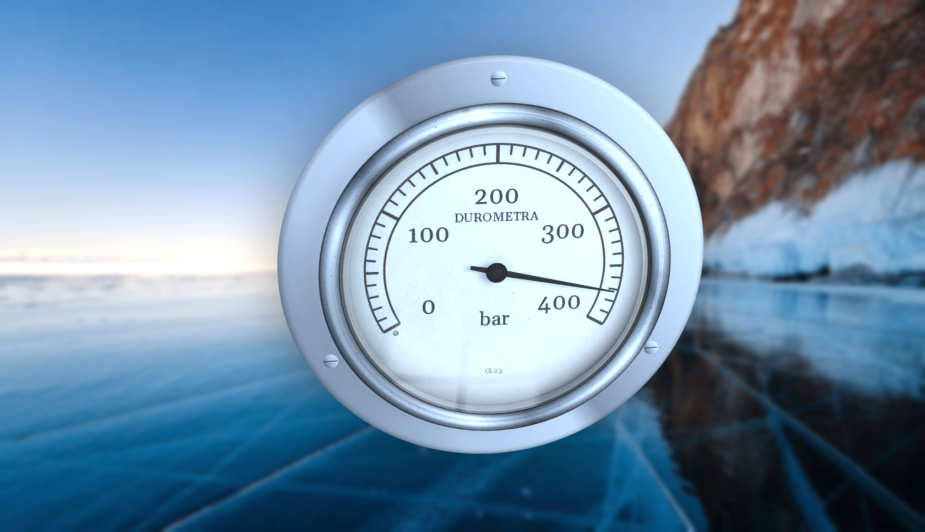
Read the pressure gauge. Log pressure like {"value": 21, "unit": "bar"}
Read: {"value": 370, "unit": "bar"}
